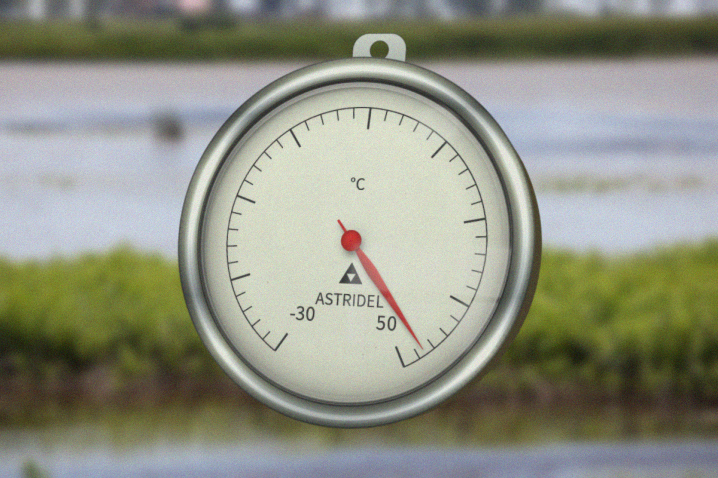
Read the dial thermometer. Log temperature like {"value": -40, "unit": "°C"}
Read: {"value": 47, "unit": "°C"}
